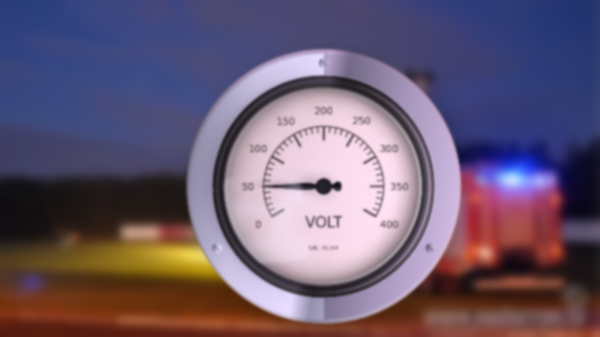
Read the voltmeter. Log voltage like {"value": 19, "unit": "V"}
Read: {"value": 50, "unit": "V"}
